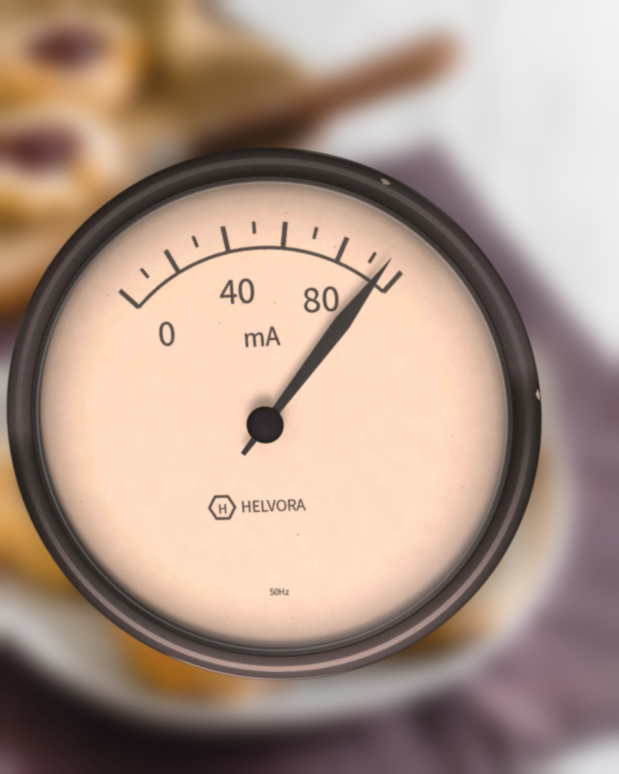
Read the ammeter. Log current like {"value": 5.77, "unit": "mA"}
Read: {"value": 95, "unit": "mA"}
